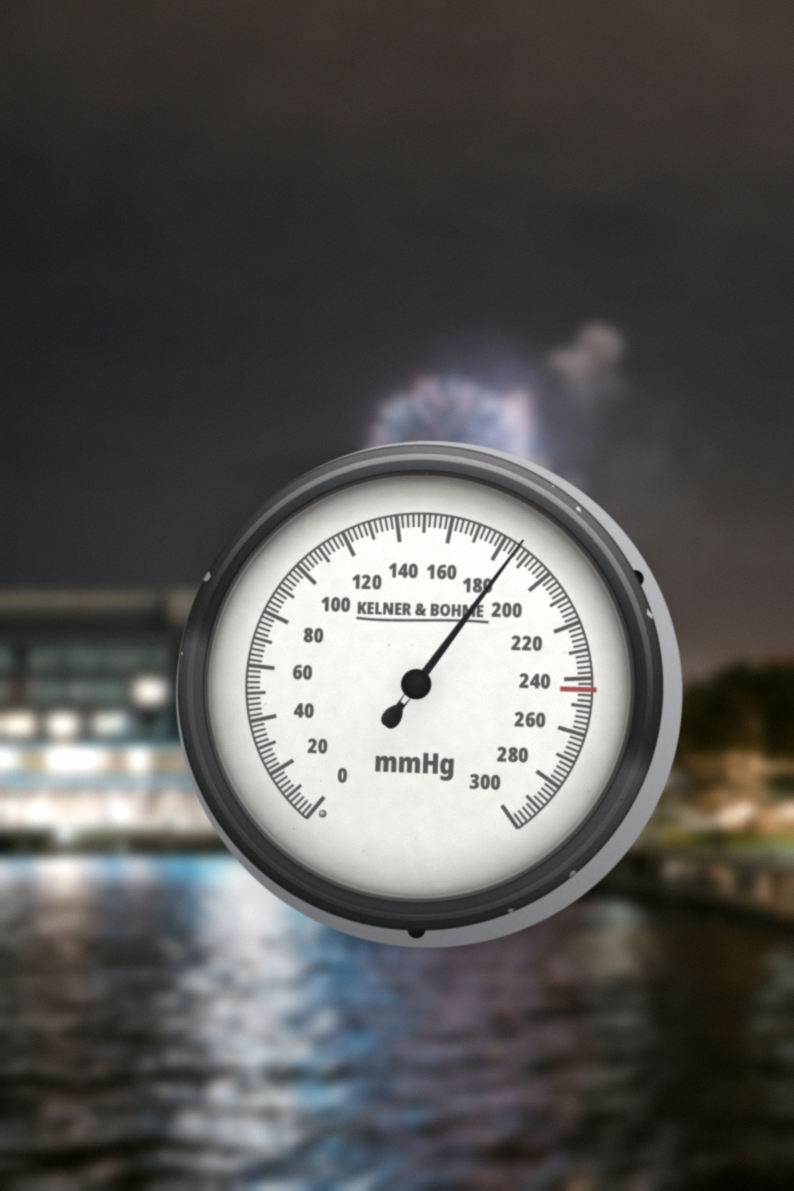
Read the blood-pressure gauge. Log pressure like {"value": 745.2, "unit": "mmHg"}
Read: {"value": 186, "unit": "mmHg"}
